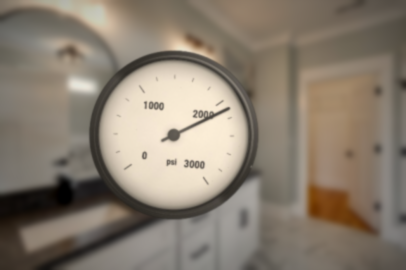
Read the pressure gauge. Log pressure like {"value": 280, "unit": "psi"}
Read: {"value": 2100, "unit": "psi"}
